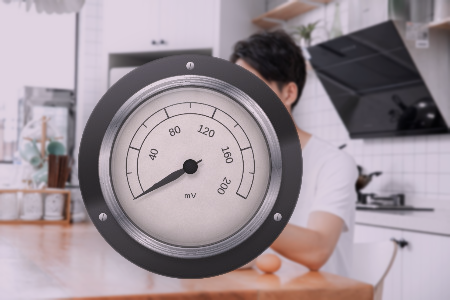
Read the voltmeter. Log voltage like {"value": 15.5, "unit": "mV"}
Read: {"value": 0, "unit": "mV"}
